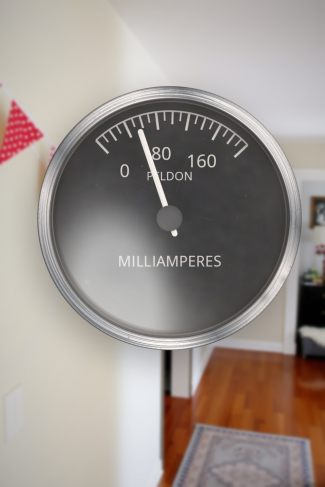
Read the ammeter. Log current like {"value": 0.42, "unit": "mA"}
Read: {"value": 55, "unit": "mA"}
